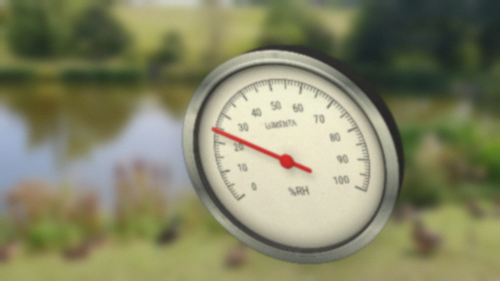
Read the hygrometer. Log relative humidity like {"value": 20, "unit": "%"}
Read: {"value": 25, "unit": "%"}
